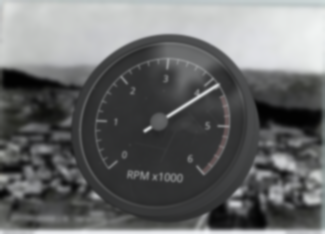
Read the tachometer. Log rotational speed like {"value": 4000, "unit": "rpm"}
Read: {"value": 4200, "unit": "rpm"}
